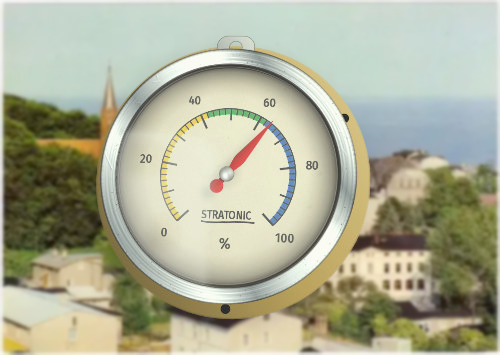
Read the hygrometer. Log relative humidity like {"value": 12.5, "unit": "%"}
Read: {"value": 64, "unit": "%"}
